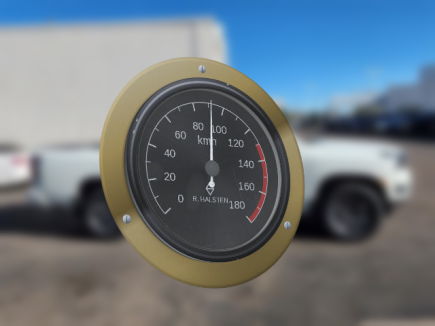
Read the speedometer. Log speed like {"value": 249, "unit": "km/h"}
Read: {"value": 90, "unit": "km/h"}
